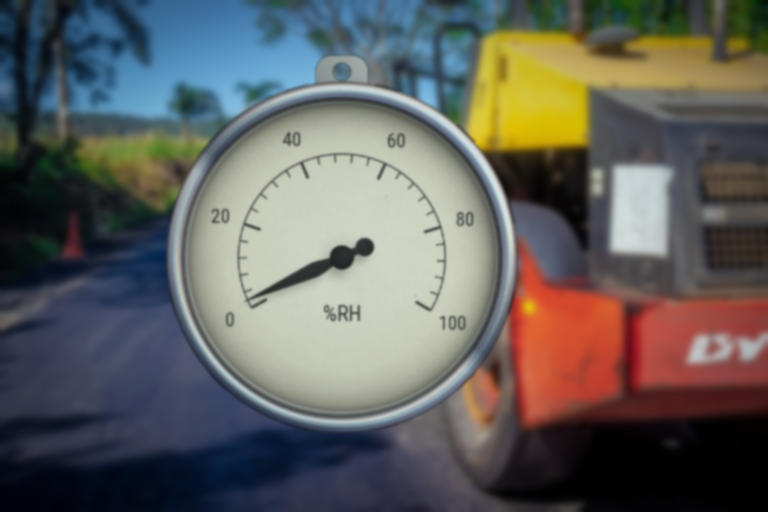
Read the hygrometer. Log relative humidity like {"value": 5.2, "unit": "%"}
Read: {"value": 2, "unit": "%"}
